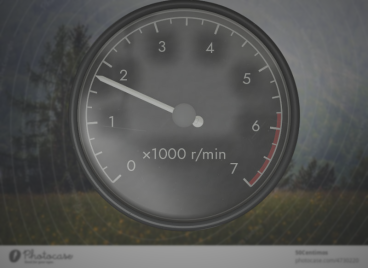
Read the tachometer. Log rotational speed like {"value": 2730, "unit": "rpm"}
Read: {"value": 1750, "unit": "rpm"}
